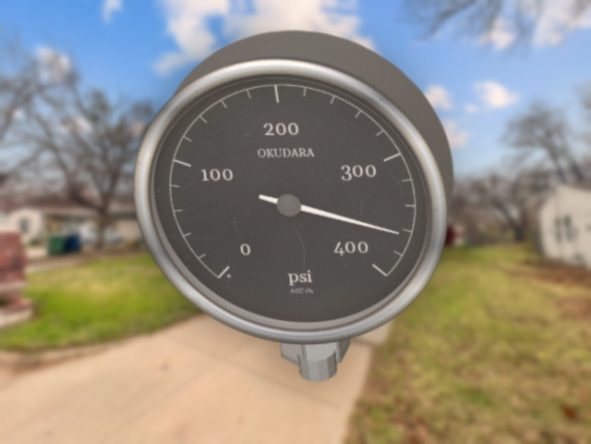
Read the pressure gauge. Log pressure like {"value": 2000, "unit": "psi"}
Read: {"value": 360, "unit": "psi"}
